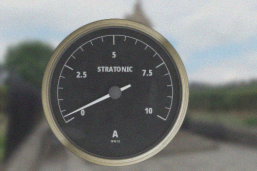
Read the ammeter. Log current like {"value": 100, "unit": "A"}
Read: {"value": 0.25, "unit": "A"}
